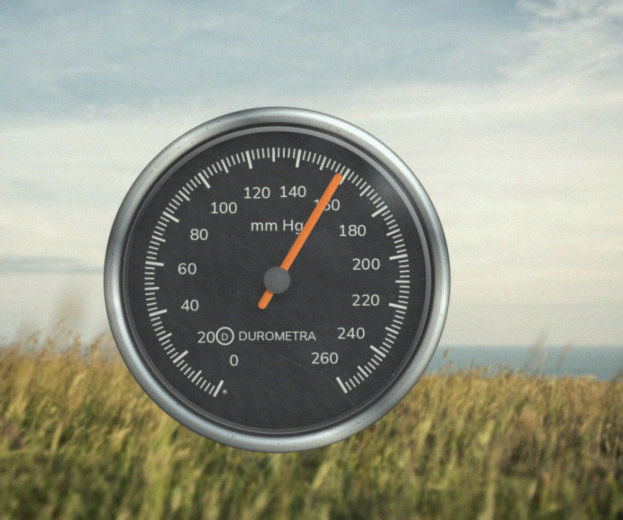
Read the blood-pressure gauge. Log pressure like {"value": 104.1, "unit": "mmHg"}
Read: {"value": 158, "unit": "mmHg"}
